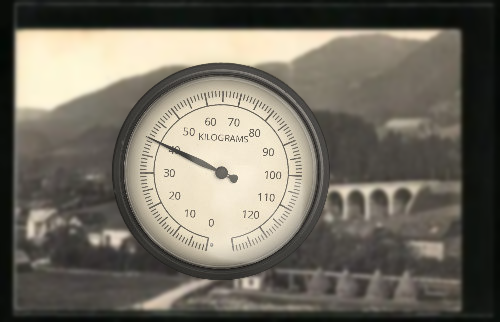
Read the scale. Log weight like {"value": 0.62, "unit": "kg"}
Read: {"value": 40, "unit": "kg"}
